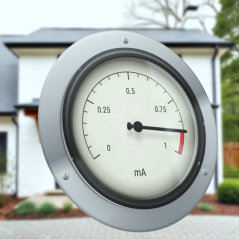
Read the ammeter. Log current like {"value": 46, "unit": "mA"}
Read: {"value": 0.9, "unit": "mA"}
